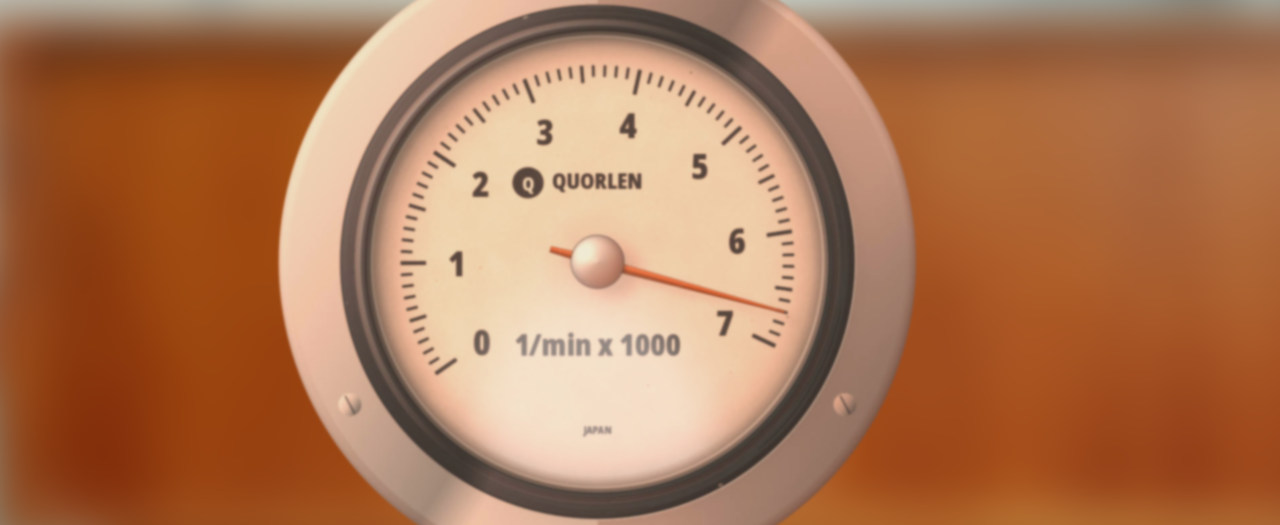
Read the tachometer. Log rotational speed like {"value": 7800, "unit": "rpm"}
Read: {"value": 6700, "unit": "rpm"}
